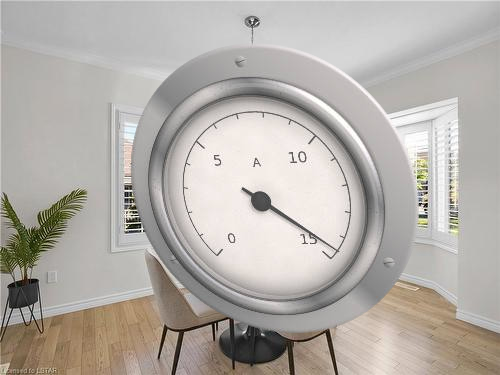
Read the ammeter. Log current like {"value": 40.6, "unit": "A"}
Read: {"value": 14.5, "unit": "A"}
